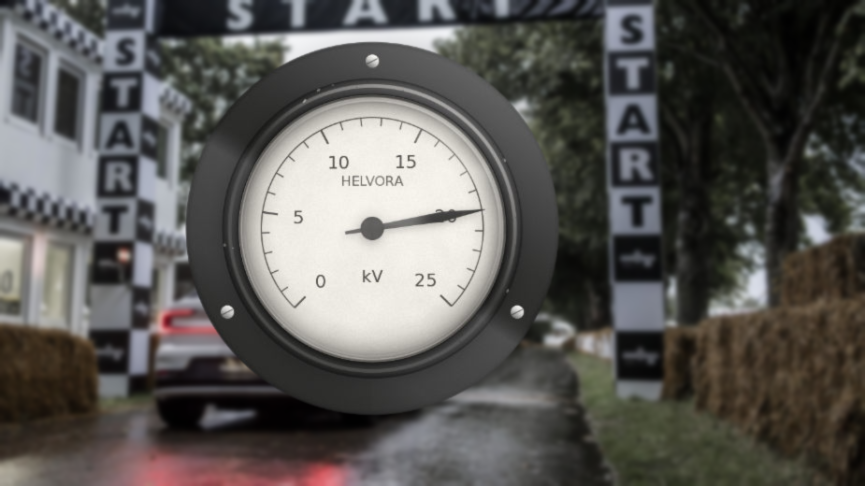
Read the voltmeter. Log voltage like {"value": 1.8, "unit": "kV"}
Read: {"value": 20, "unit": "kV"}
